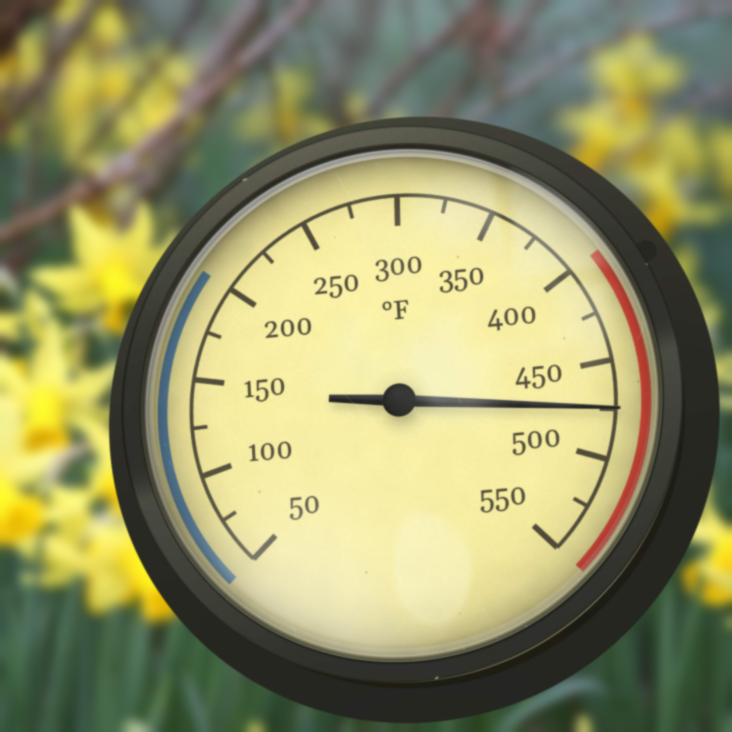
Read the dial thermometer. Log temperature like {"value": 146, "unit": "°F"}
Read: {"value": 475, "unit": "°F"}
